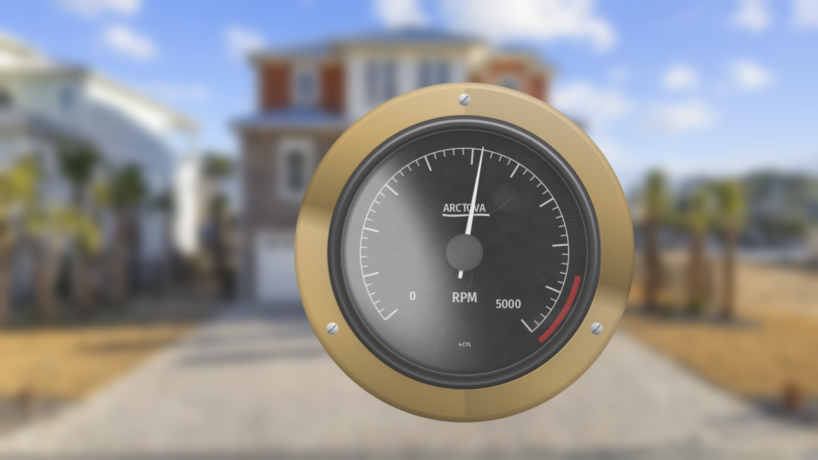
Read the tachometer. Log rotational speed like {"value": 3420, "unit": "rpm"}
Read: {"value": 2600, "unit": "rpm"}
